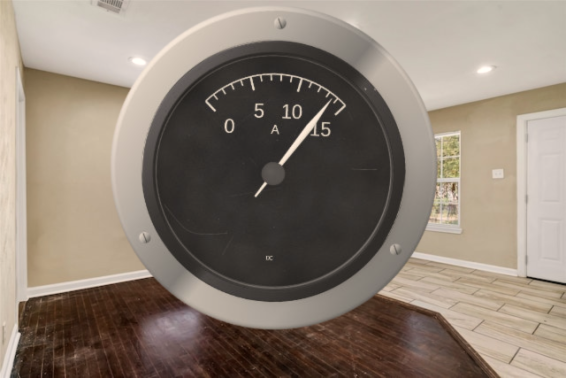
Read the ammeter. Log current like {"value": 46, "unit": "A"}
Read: {"value": 13.5, "unit": "A"}
